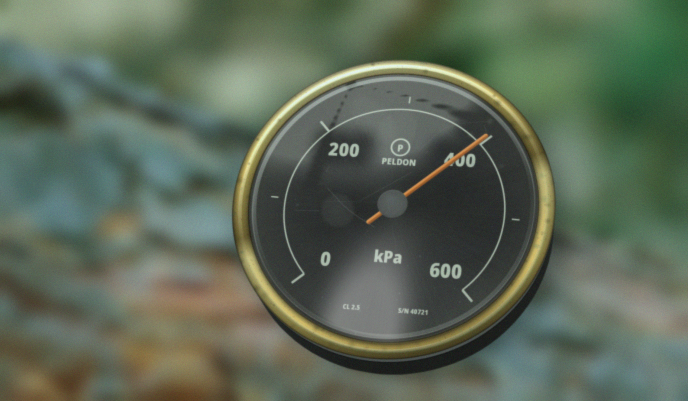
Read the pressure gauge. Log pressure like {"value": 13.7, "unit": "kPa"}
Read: {"value": 400, "unit": "kPa"}
